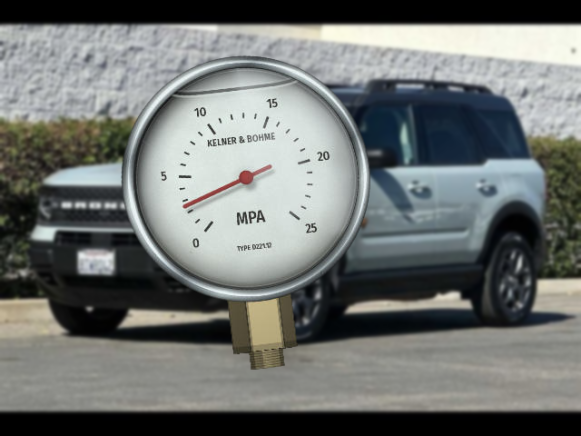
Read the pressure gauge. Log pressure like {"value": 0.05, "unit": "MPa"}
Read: {"value": 2.5, "unit": "MPa"}
